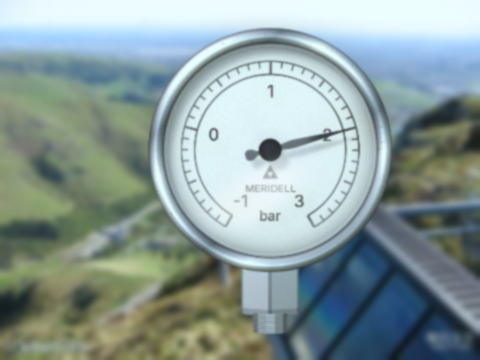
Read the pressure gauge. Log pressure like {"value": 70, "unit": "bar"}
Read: {"value": 2, "unit": "bar"}
